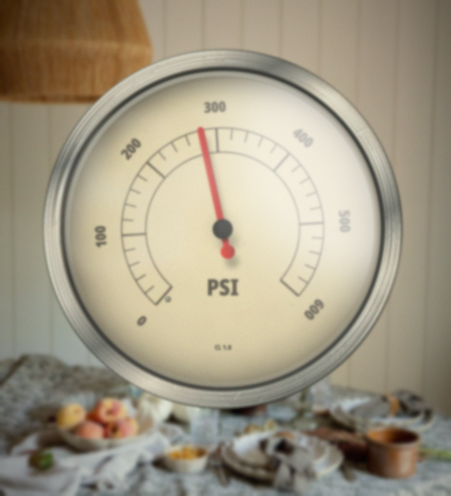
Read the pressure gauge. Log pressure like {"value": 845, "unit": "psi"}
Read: {"value": 280, "unit": "psi"}
